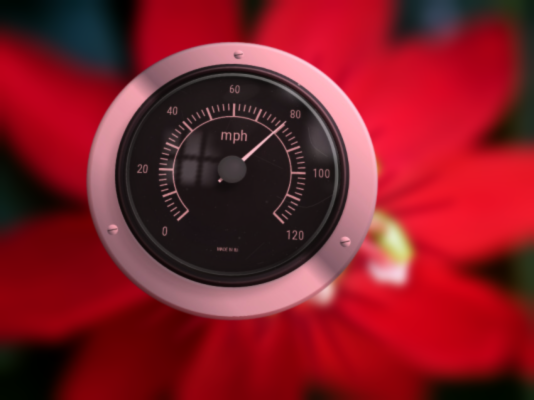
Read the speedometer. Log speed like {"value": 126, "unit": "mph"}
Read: {"value": 80, "unit": "mph"}
